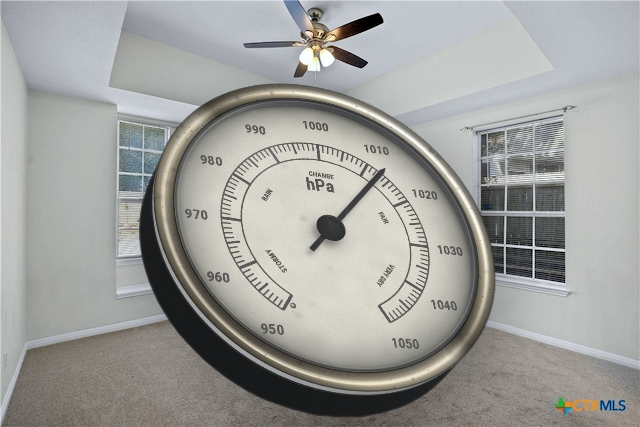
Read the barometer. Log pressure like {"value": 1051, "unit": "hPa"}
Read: {"value": 1013, "unit": "hPa"}
